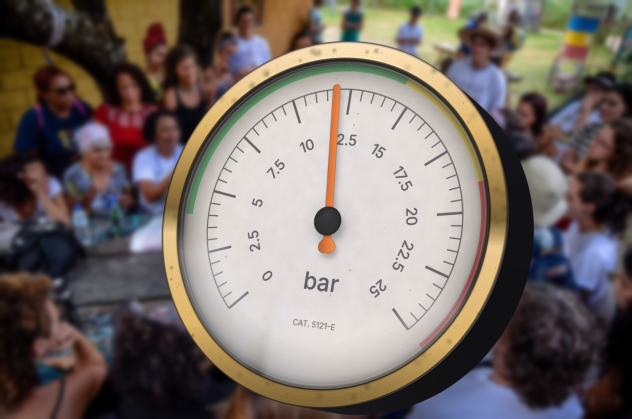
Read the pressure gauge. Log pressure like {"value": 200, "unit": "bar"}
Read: {"value": 12, "unit": "bar"}
